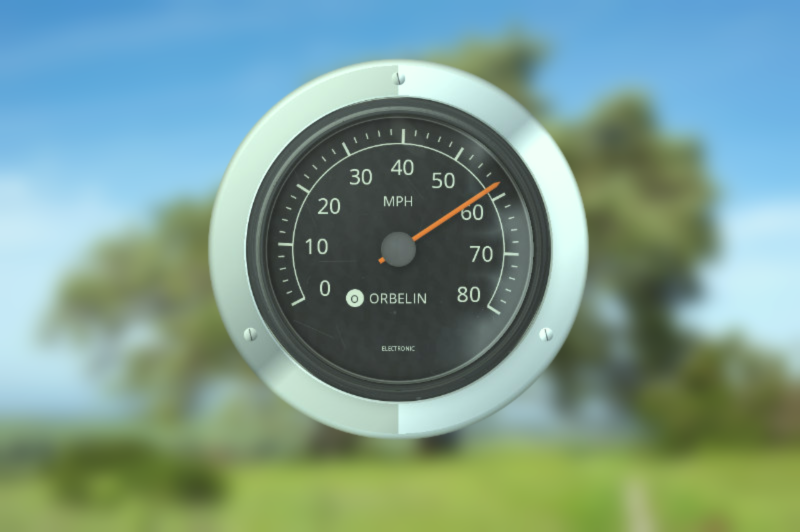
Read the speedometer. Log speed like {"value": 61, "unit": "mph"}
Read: {"value": 58, "unit": "mph"}
